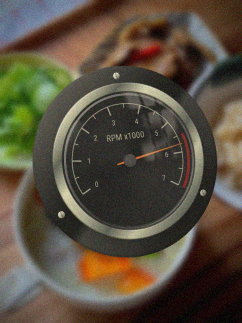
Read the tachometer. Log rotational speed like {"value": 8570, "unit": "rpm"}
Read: {"value": 5750, "unit": "rpm"}
